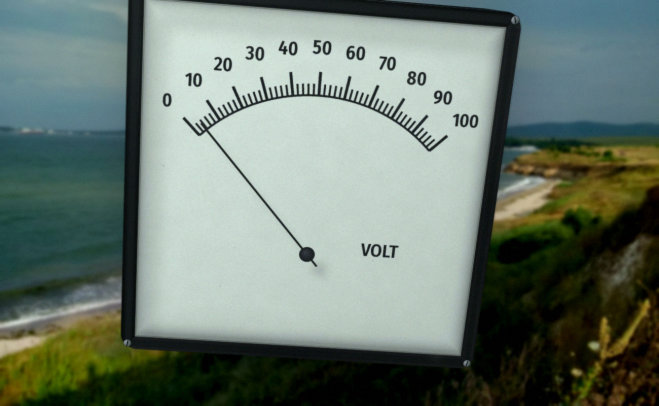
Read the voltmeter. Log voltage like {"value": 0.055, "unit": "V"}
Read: {"value": 4, "unit": "V"}
